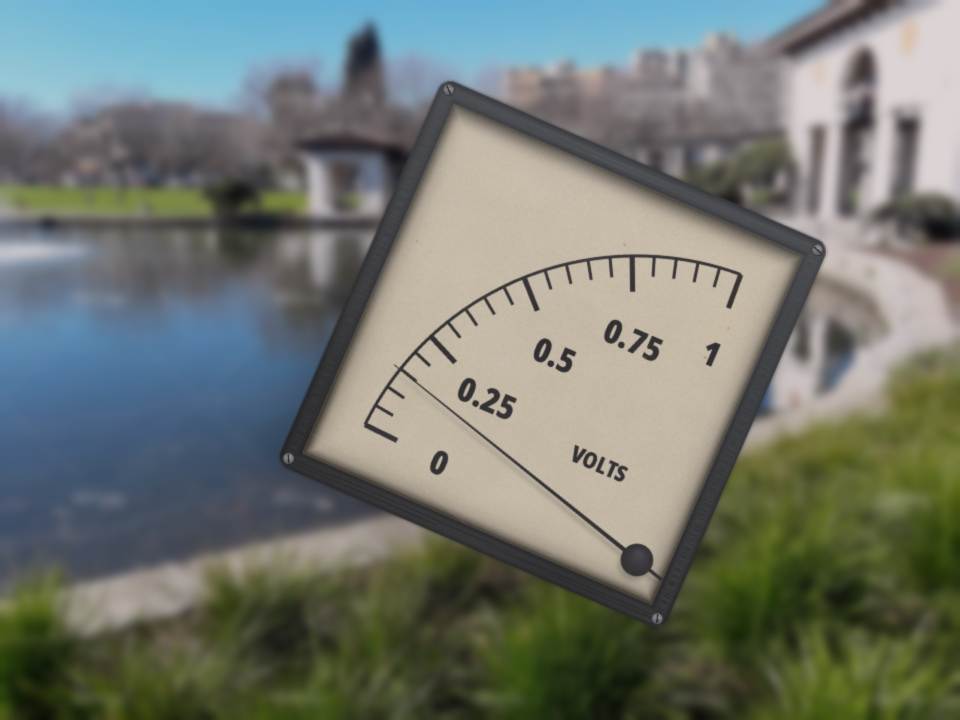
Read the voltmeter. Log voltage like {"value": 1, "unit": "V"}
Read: {"value": 0.15, "unit": "V"}
